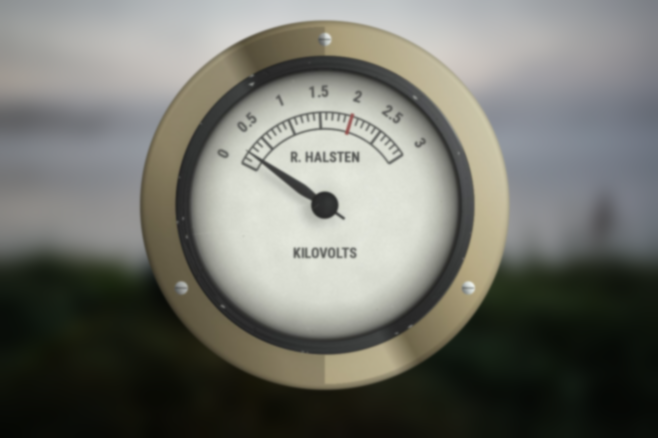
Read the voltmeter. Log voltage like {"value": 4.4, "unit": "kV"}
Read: {"value": 0.2, "unit": "kV"}
